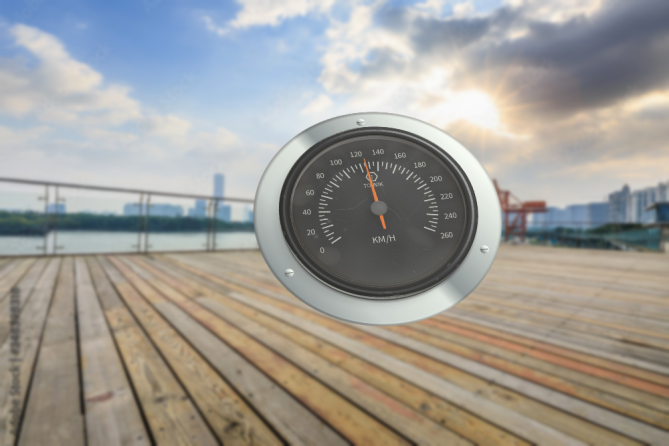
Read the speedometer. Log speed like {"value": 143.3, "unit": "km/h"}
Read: {"value": 125, "unit": "km/h"}
